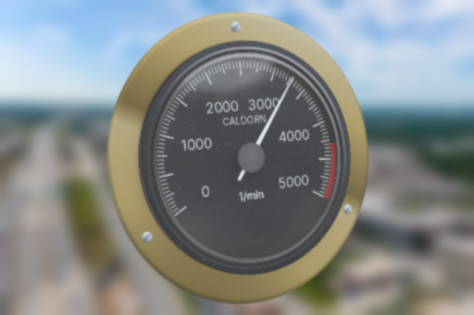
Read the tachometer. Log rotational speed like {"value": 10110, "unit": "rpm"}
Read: {"value": 3250, "unit": "rpm"}
